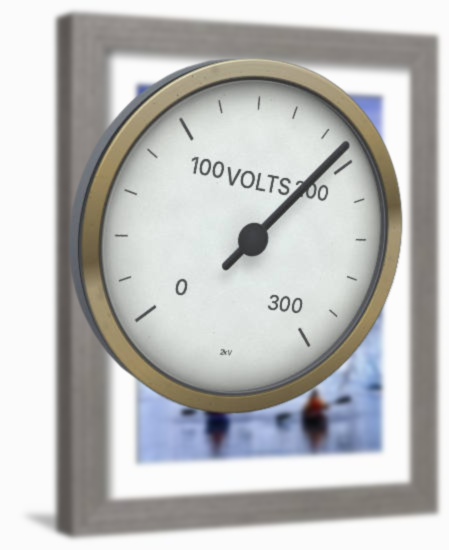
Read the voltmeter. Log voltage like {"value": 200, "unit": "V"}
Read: {"value": 190, "unit": "V"}
